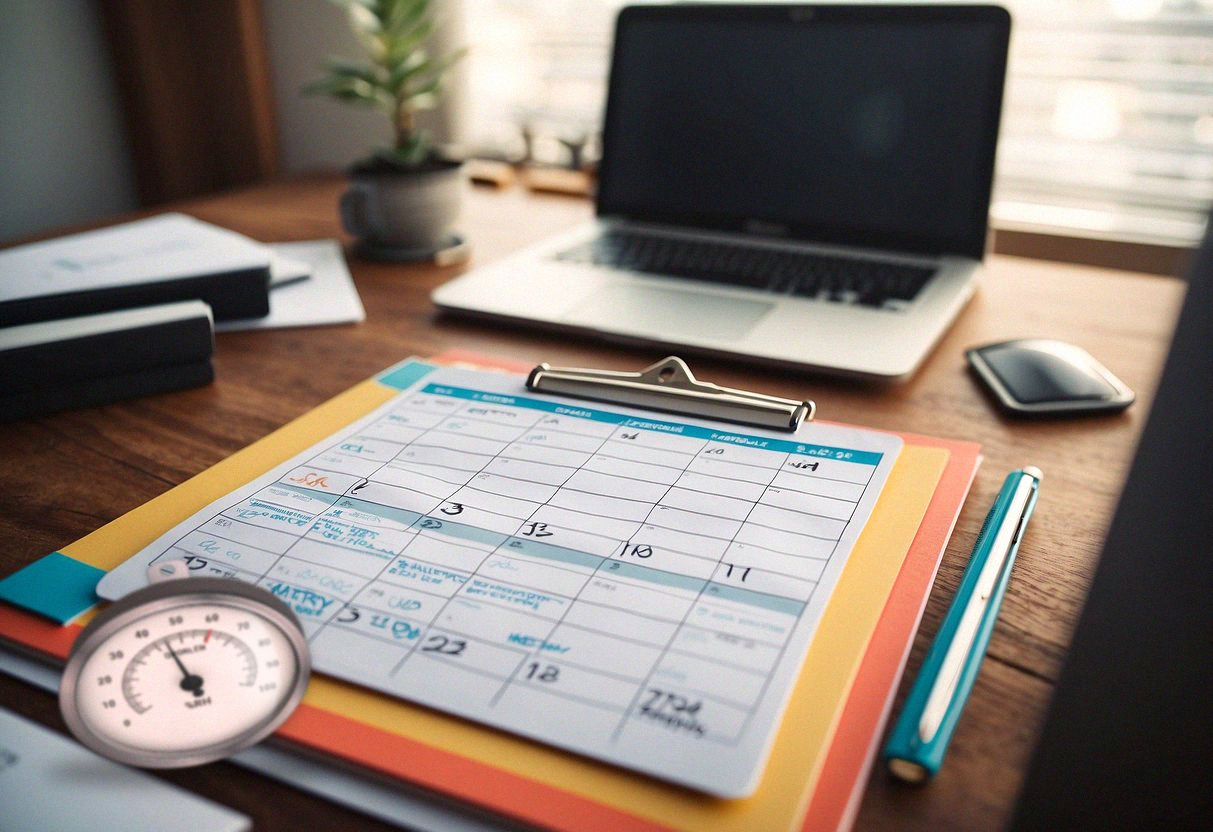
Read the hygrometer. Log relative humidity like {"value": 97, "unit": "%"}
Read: {"value": 45, "unit": "%"}
